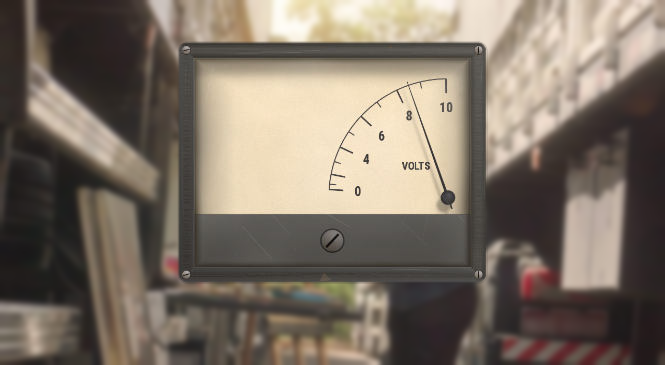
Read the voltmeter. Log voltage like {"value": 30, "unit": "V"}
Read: {"value": 8.5, "unit": "V"}
